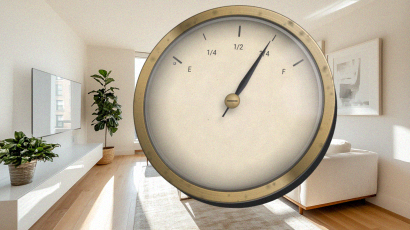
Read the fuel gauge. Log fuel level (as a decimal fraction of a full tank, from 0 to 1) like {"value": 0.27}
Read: {"value": 0.75}
